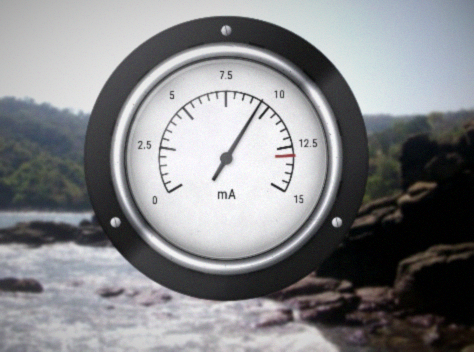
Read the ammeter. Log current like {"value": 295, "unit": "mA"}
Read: {"value": 9.5, "unit": "mA"}
